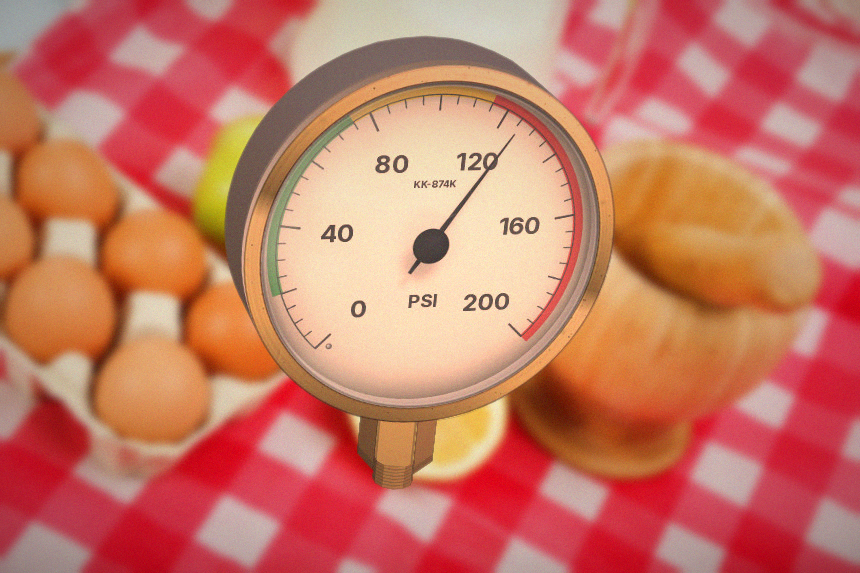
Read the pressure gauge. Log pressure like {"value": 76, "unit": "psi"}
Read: {"value": 125, "unit": "psi"}
